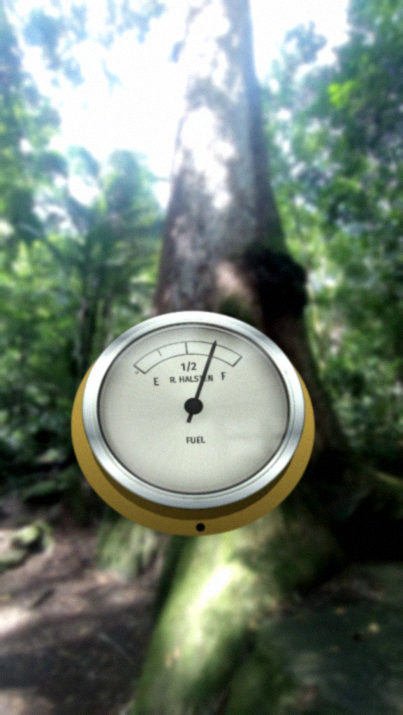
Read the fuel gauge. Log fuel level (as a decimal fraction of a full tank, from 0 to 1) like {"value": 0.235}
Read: {"value": 0.75}
